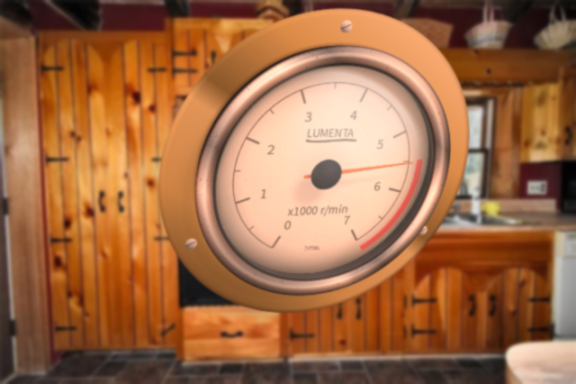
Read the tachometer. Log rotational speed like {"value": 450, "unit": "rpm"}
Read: {"value": 5500, "unit": "rpm"}
